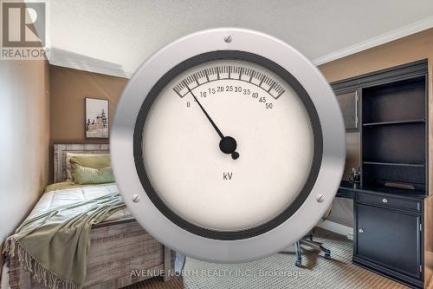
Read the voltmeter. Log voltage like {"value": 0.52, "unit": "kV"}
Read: {"value": 5, "unit": "kV"}
